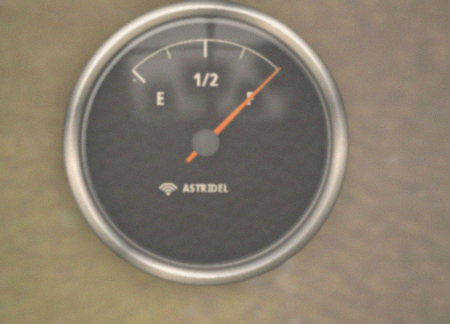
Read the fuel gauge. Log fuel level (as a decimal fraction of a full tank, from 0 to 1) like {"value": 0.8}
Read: {"value": 1}
